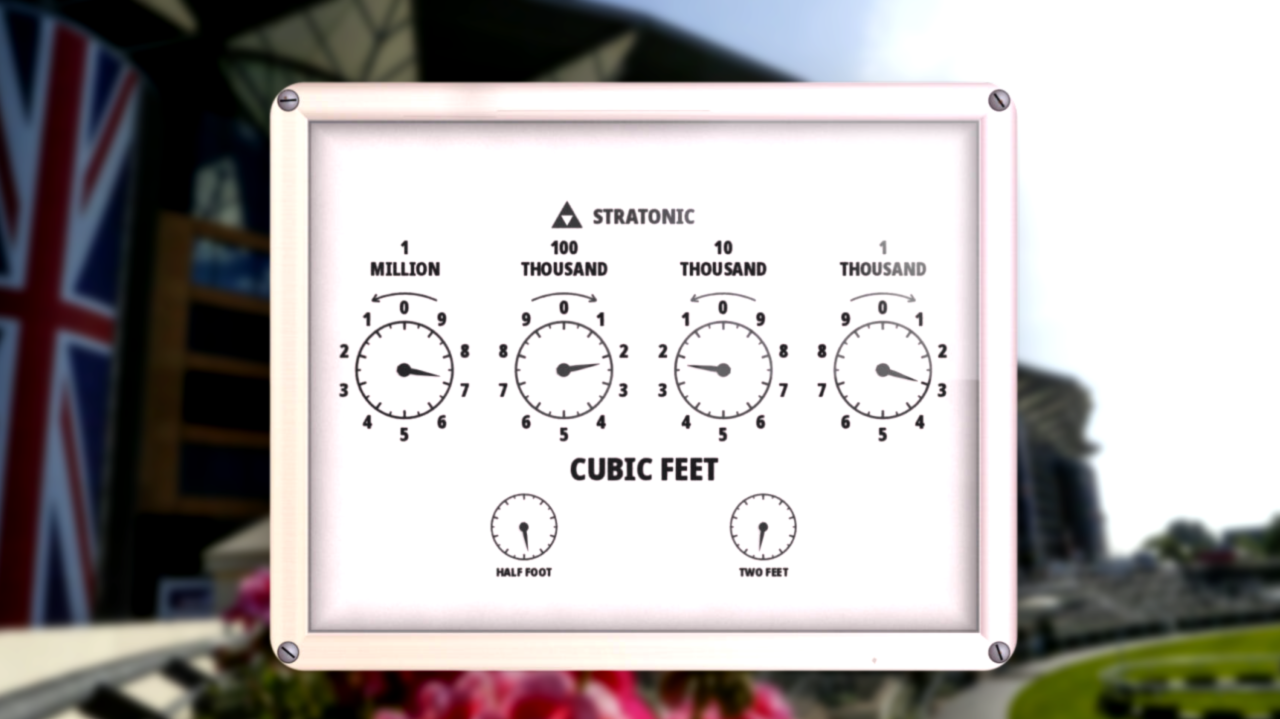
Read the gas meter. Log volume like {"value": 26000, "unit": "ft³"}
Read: {"value": 722300, "unit": "ft³"}
